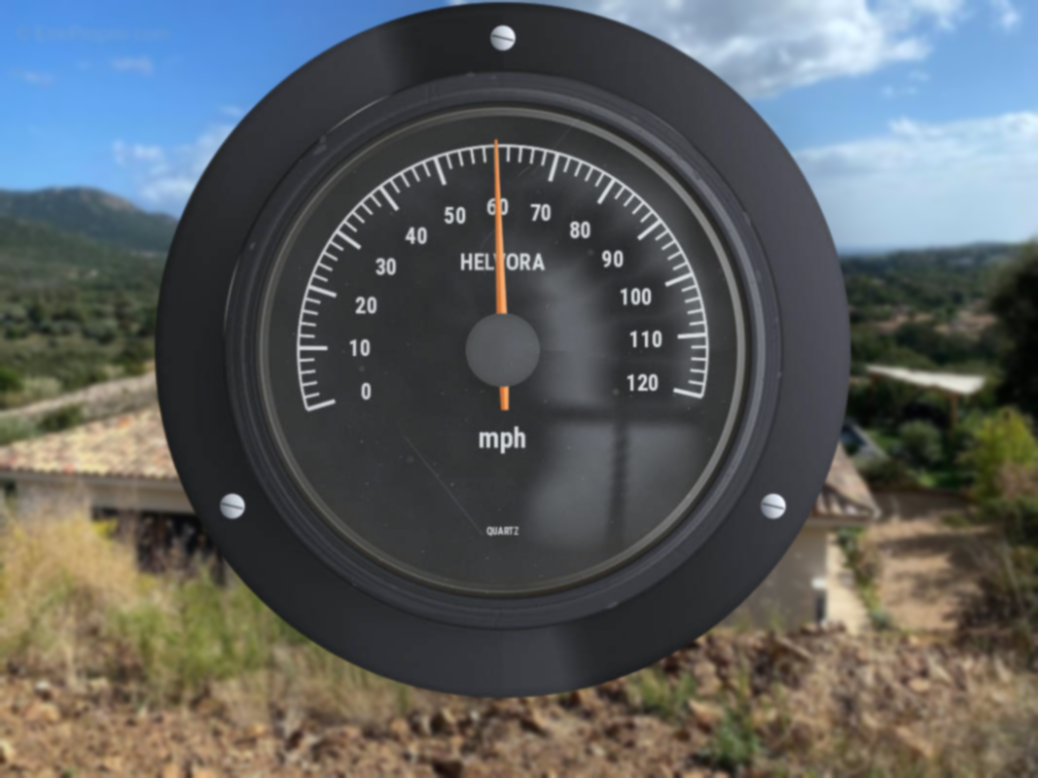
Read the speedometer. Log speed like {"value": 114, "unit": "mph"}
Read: {"value": 60, "unit": "mph"}
